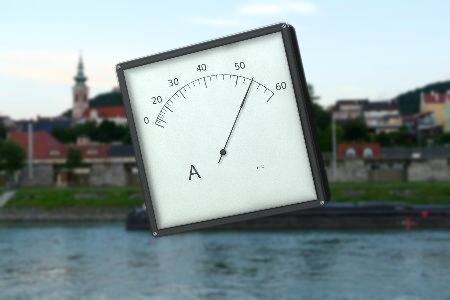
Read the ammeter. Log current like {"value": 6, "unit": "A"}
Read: {"value": 54, "unit": "A"}
